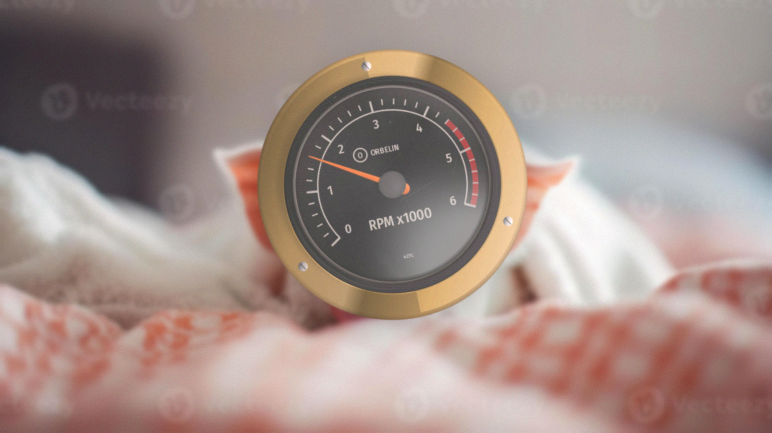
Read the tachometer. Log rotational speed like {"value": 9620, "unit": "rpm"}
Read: {"value": 1600, "unit": "rpm"}
